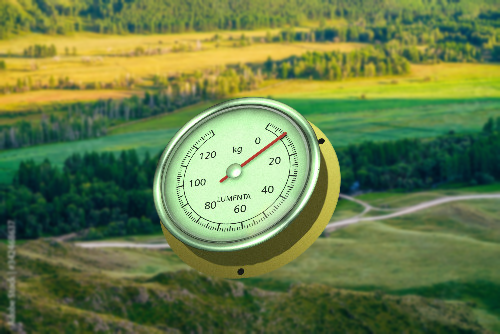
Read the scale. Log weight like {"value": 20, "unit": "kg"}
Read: {"value": 10, "unit": "kg"}
